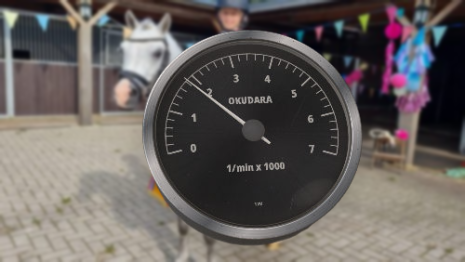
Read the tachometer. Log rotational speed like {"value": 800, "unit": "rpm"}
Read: {"value": 1800, "unit": "rpm"}
